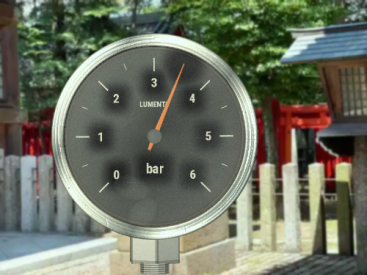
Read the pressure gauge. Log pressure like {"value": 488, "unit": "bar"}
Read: {"value": 3.5, "unit": "bar"}
